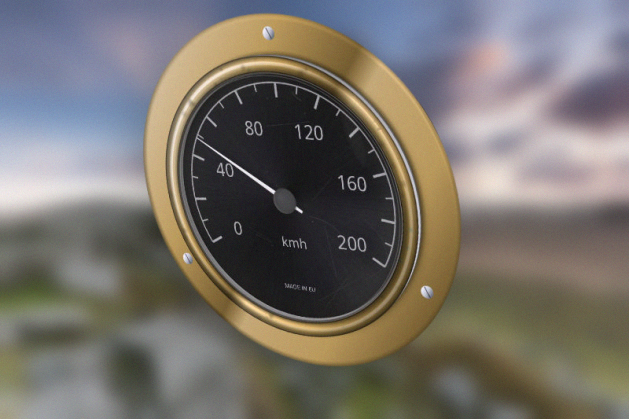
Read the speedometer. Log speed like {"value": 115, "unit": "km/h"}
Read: {"value": 50, "unit": "km/h"}
